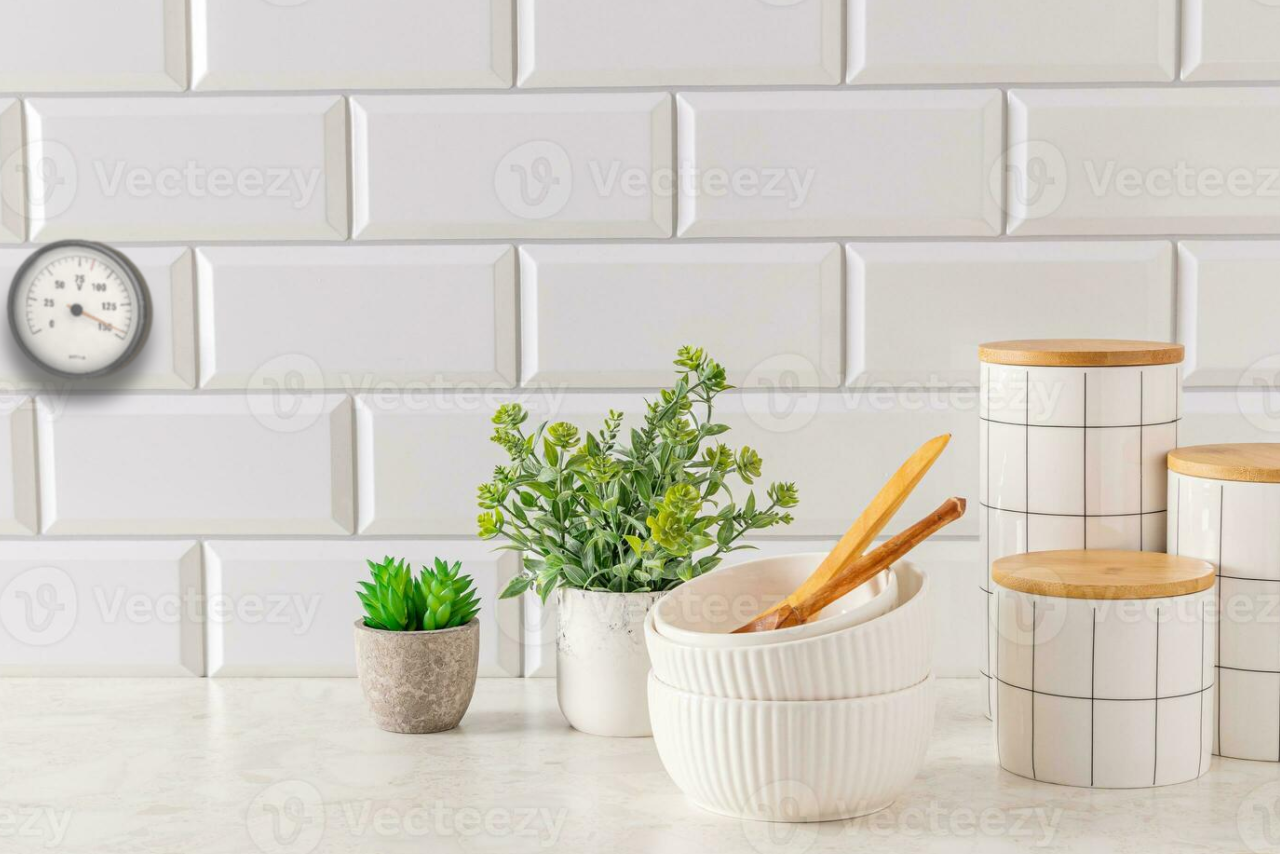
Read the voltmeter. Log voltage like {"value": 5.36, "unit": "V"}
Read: {"value": 145, "unit": "V"}
